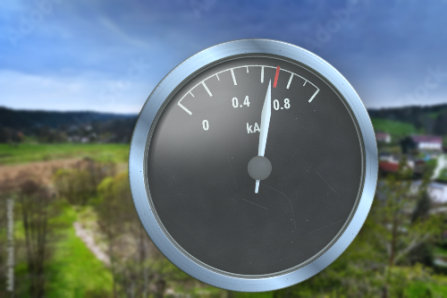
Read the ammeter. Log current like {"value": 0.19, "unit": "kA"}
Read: {"value": 0.65, "unit": "kA"}
